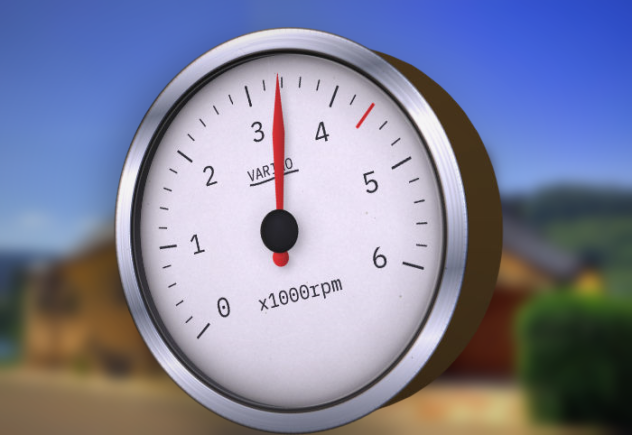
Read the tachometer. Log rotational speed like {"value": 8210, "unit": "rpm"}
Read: {"value": 3400, "unit": "rpm"}
